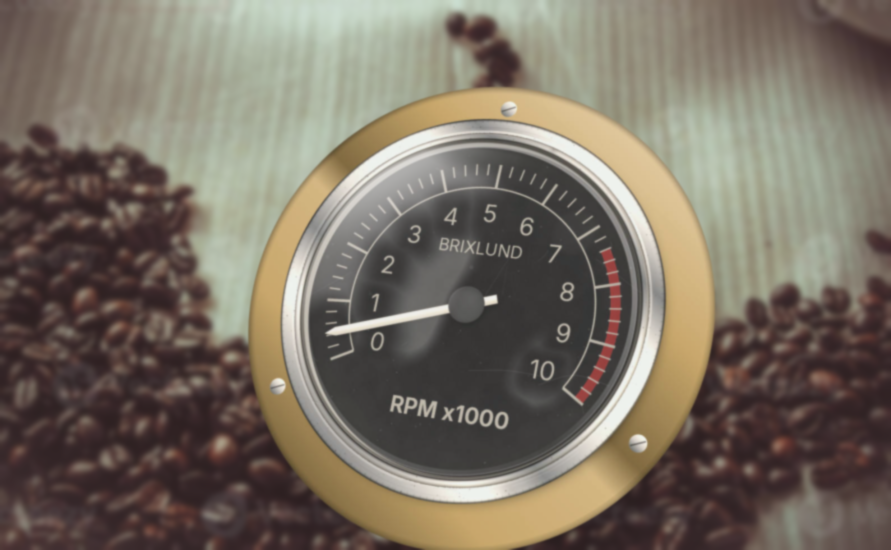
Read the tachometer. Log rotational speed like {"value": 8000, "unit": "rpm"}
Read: {"value": 400, "unit": "rpm"}
